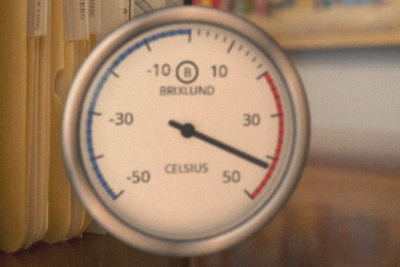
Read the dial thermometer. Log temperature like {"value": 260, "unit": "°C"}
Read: {"value": 42, "unit": "°C"}
